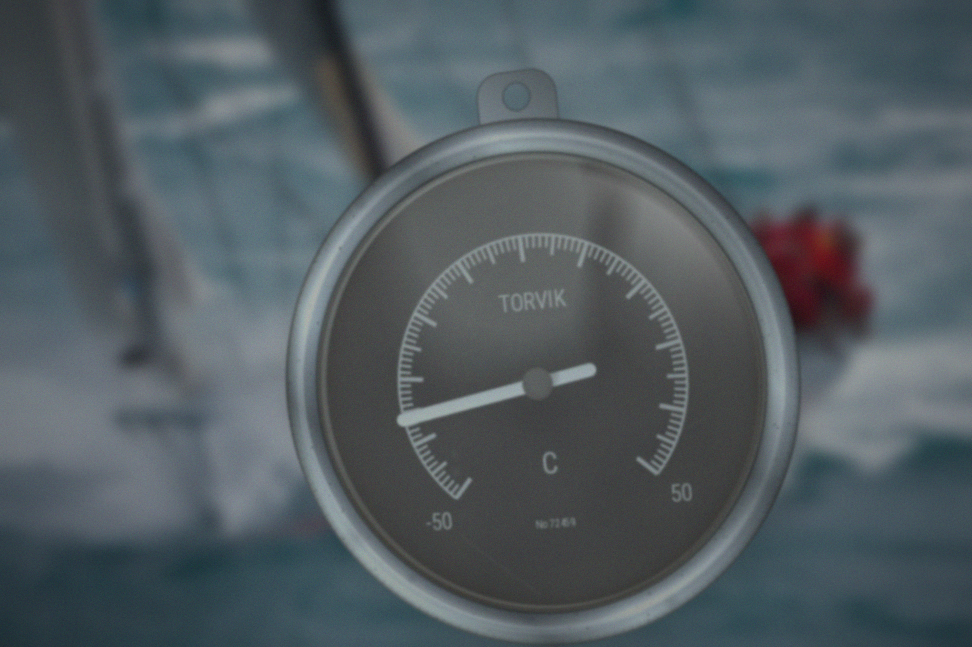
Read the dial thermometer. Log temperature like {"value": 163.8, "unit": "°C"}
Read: {"value": -36, "unit": "°C"}
